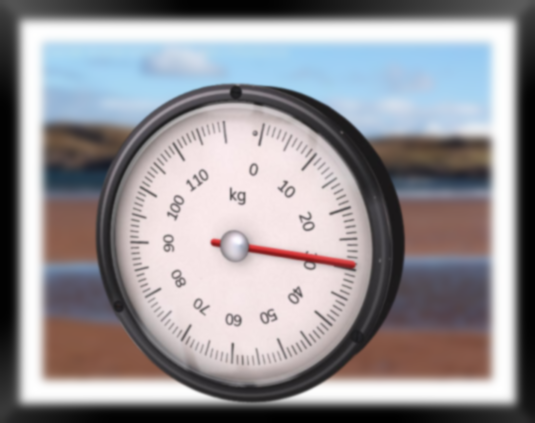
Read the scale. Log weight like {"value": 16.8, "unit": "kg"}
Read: {"value": 29, "unit": "kg"}
